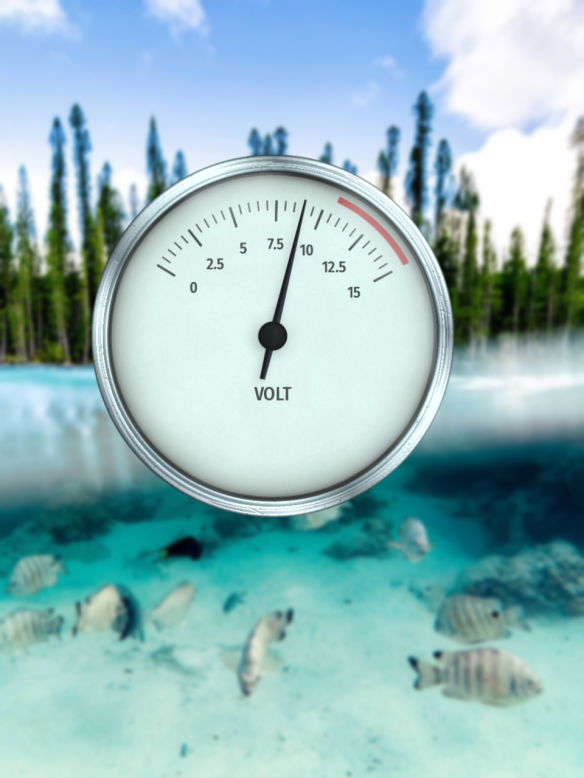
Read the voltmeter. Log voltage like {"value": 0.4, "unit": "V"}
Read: {"value": 9, "unit": "V"}
